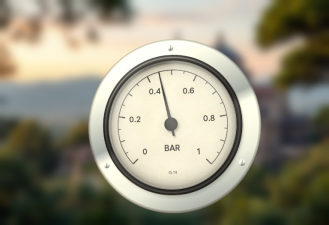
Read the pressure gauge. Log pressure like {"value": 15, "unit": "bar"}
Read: {"value": 0.45, "unit": "bar"}
